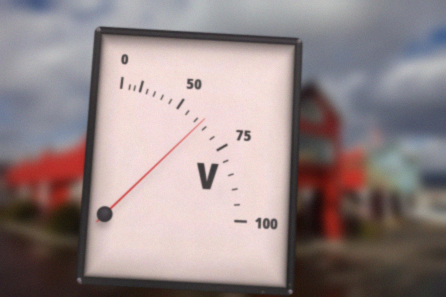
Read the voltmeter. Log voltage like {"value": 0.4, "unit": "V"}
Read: {"value": 62.5, "unit": "V"}
